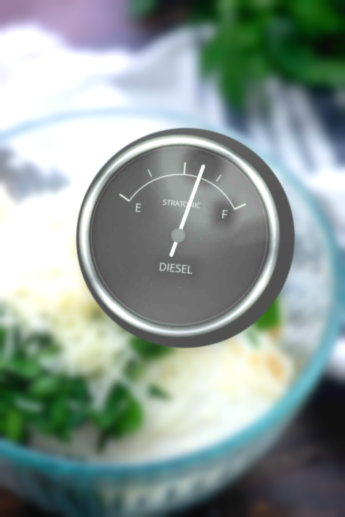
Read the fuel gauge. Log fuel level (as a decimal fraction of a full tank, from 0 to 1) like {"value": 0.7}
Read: {"value": 0.625}
